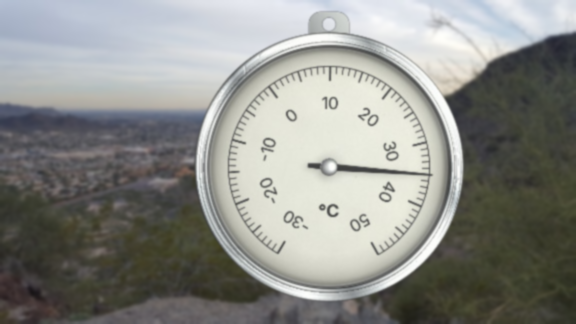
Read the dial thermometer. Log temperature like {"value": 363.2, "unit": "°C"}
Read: {"value": 35, "unit": "°C"}
